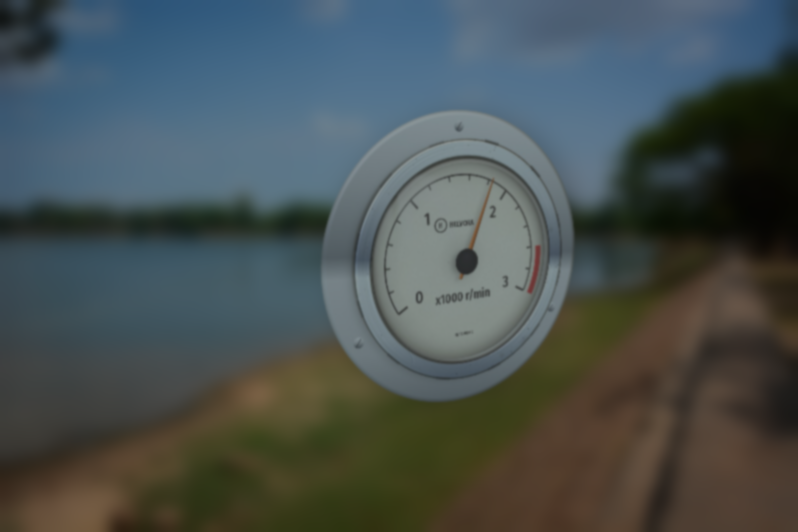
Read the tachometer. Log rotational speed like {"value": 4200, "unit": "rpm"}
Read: {"value": 1800, "unit": "rpm"}
